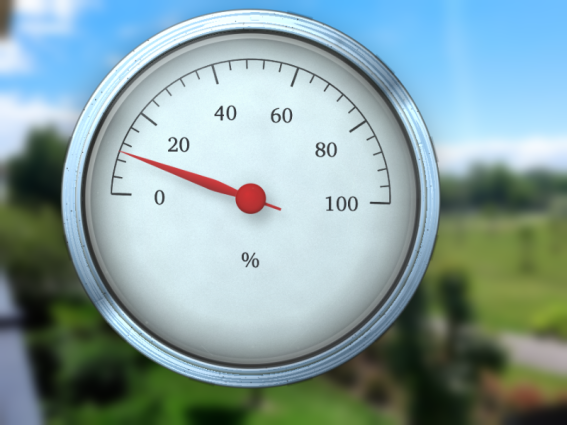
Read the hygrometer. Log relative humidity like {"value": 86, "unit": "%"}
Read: {"value": 10, "unit": "%"}
